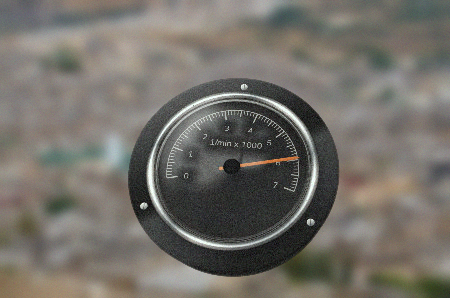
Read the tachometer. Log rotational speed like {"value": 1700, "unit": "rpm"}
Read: {"value": 6000, "unit": "rpm"}
